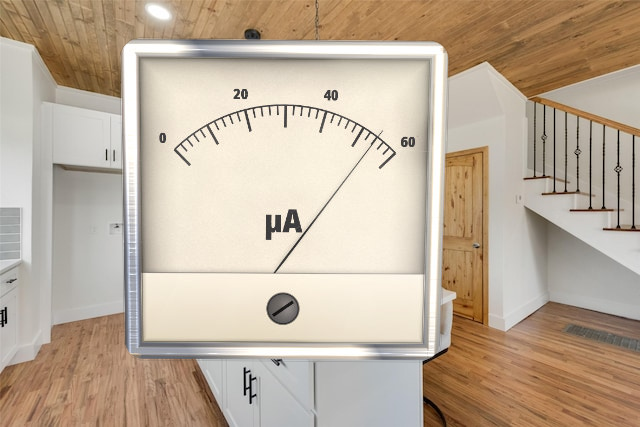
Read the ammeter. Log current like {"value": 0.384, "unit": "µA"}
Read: {"value": 54, "unit": "µA"}
